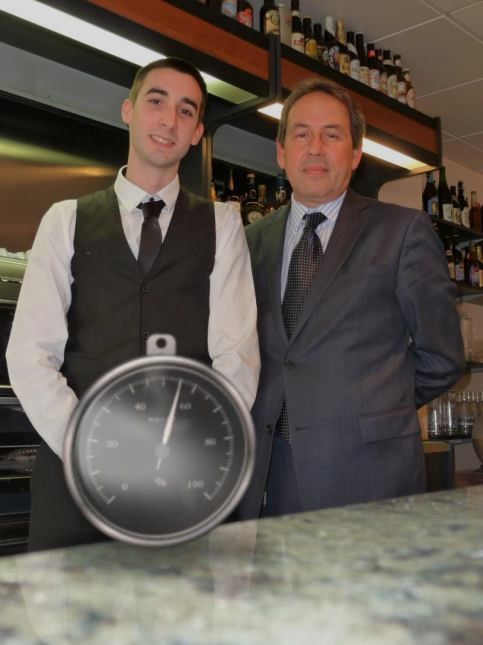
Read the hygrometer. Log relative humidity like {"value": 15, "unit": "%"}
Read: {"value": 55, "unit": "%"}
